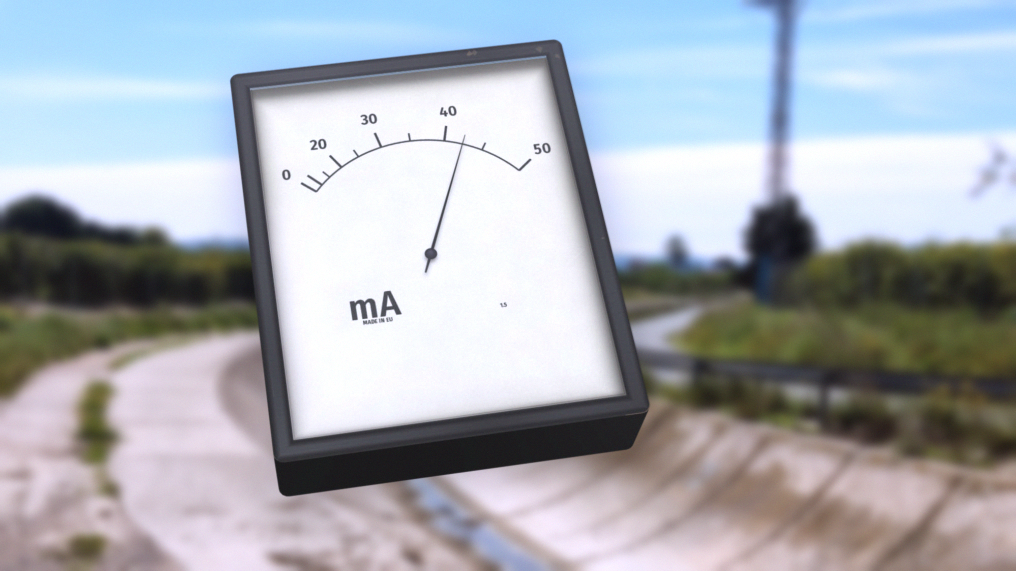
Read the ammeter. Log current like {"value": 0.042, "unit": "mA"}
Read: {"value": 42.5, "unit": "mA"}
